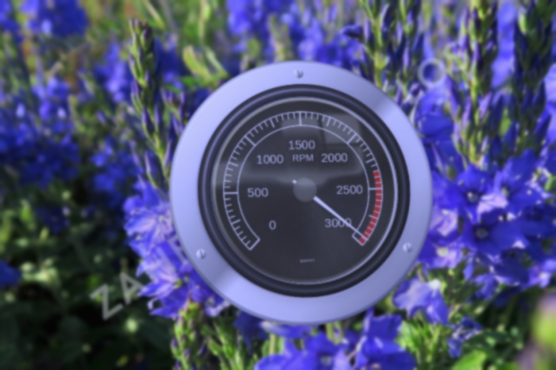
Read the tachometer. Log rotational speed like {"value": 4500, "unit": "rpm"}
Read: {"value": 2950, "unit": "rpm"}
